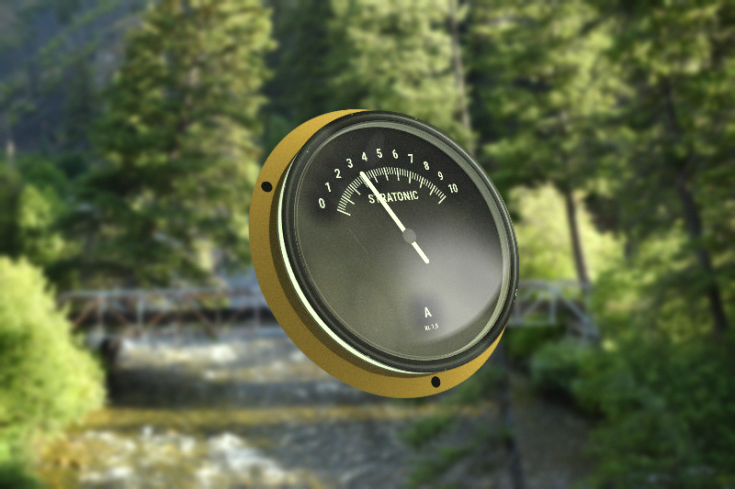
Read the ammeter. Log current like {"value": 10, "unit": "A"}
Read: {"value": 3, "unit": "A"}
